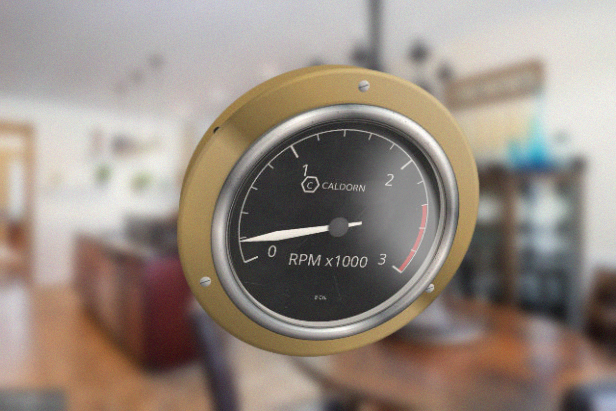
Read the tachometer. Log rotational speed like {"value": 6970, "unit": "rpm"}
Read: {"value": 200, "unit": "rpm"}
